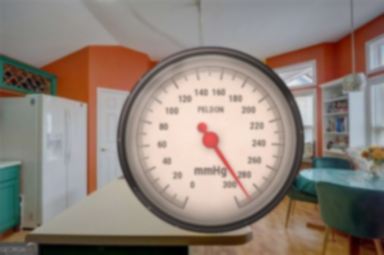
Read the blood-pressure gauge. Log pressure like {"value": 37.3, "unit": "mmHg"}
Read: {"value": 290, "unit": "mmHg"}
